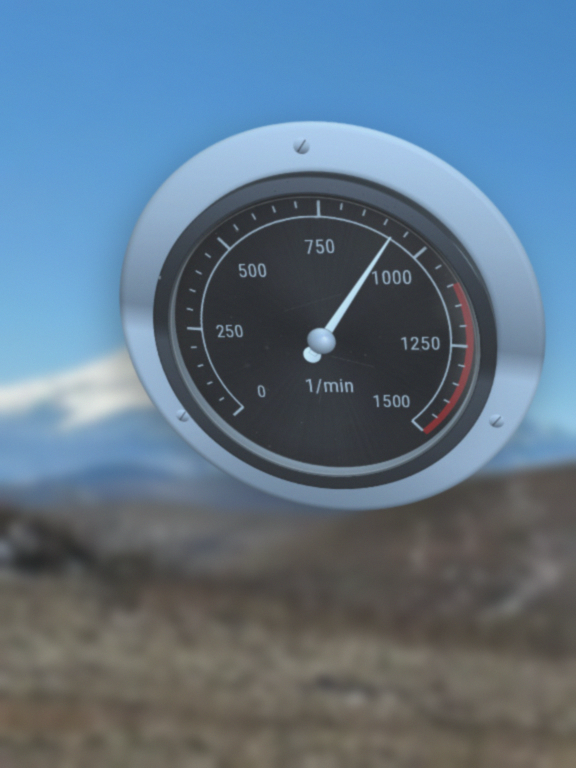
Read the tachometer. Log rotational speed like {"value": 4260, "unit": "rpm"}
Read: {"value": 925, "unit": "rpm"}
